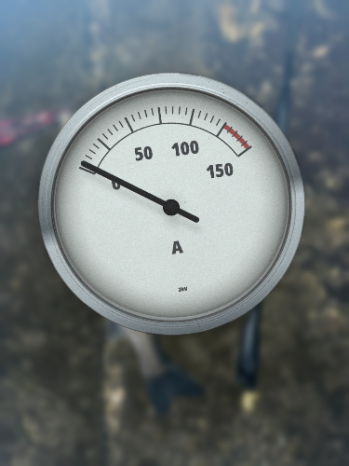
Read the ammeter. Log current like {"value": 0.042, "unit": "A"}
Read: {"value": 5, "unit": "A"}
